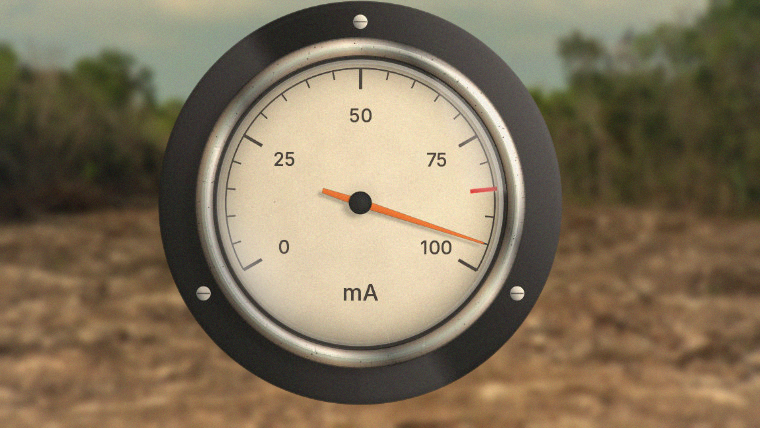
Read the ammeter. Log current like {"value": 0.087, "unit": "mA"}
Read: {"value": 95, "unit": "mA"}
